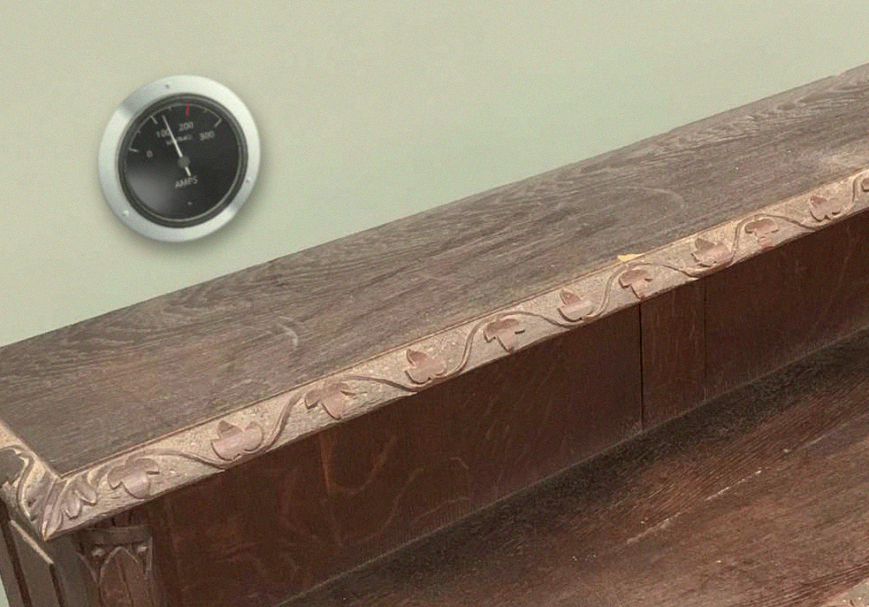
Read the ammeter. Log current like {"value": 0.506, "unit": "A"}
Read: {"value": 125, "unit": "A"}
